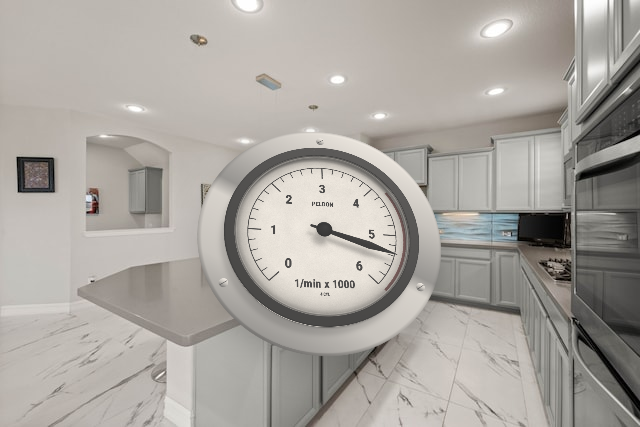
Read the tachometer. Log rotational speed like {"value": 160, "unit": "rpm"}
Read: {"value": 5400, "unit": "rpm"}
